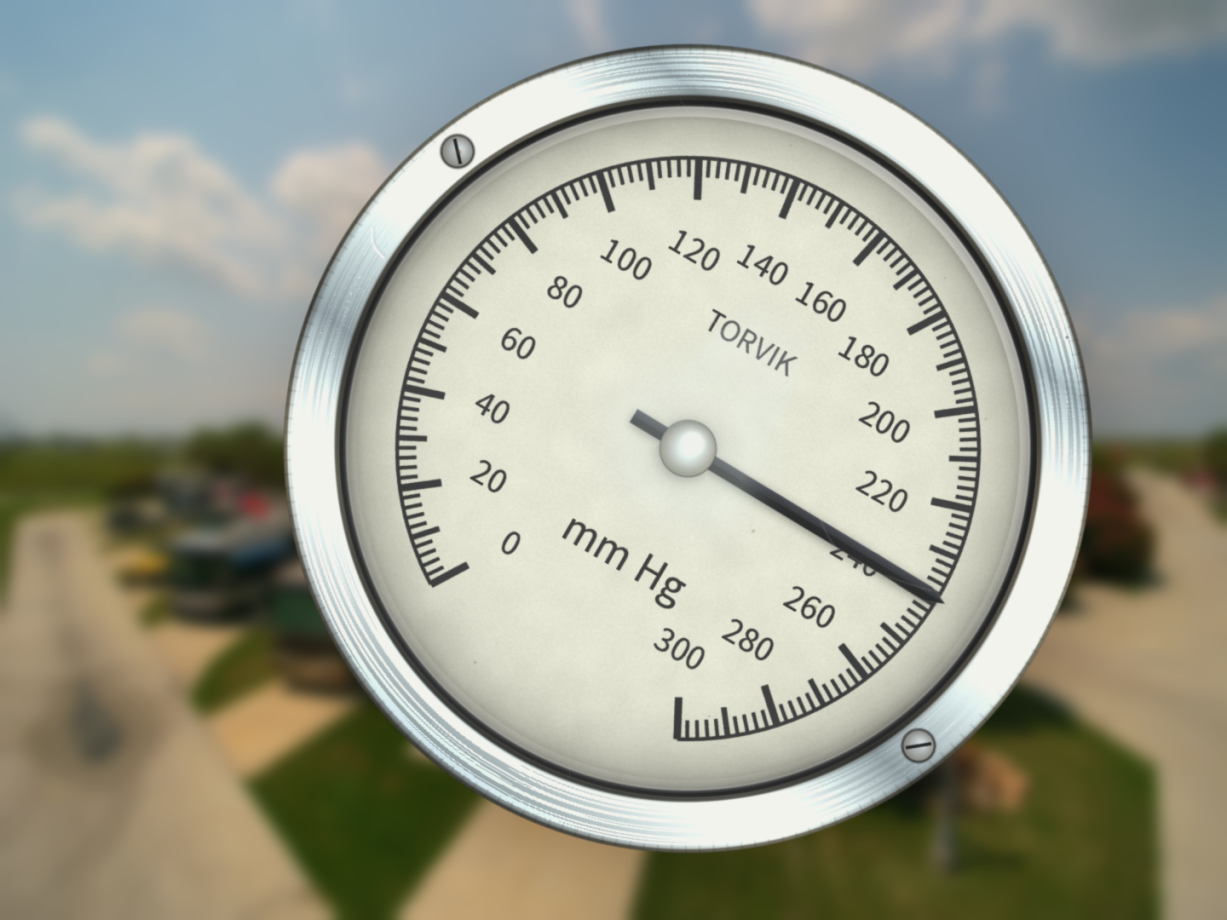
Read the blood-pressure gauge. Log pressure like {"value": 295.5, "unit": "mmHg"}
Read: {"value": 239, "unit": "mmHg"}
